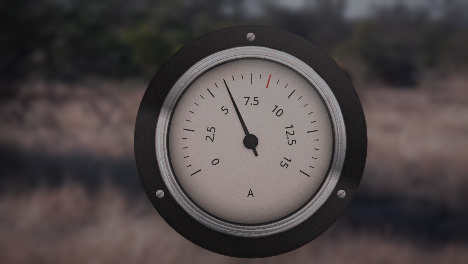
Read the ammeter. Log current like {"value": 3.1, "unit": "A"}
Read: {"value": 6, "unit": "A"}
